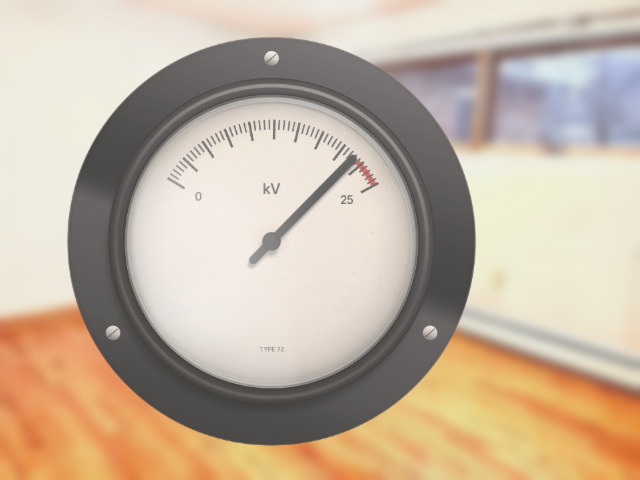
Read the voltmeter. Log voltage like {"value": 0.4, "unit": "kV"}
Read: {"value": 21.5, "unit": "kV"}
